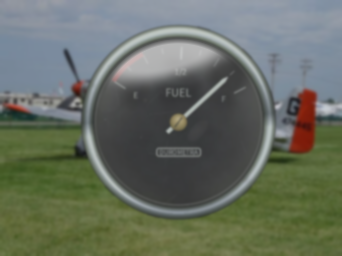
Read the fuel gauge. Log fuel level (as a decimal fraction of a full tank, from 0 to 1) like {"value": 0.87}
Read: {"value": 0.875}
